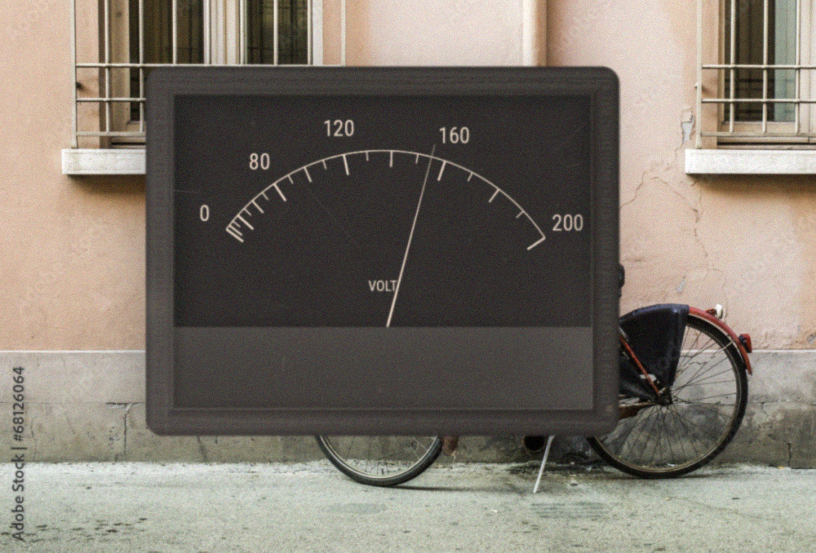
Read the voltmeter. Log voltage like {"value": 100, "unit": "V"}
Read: {"value": 155, "unit": "V"}
